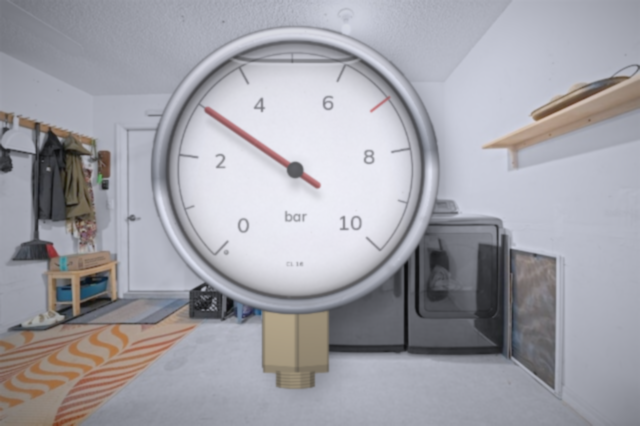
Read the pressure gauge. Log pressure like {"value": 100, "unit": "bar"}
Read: {"value": 3, "unit": "bar"}
